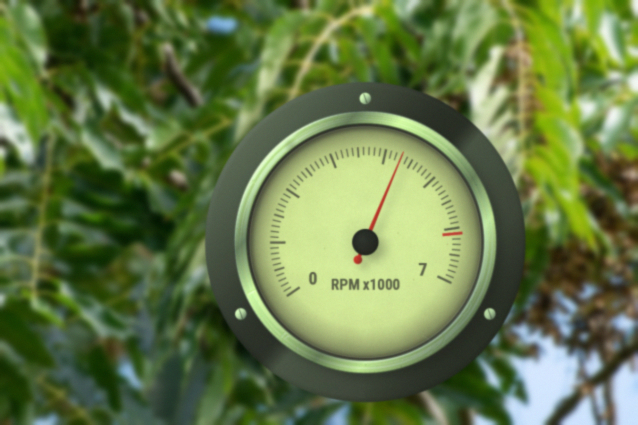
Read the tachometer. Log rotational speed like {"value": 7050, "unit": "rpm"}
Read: {"value": 4300, "unit": "rpm"}
